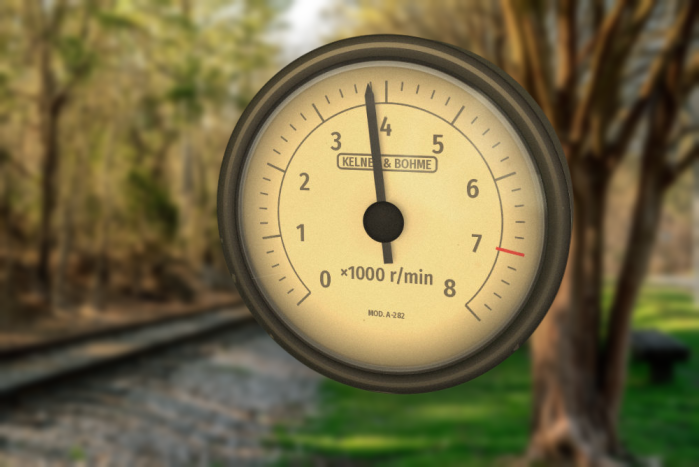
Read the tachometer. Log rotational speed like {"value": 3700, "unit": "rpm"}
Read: {"value": 3800, "unit": "rpm"}
